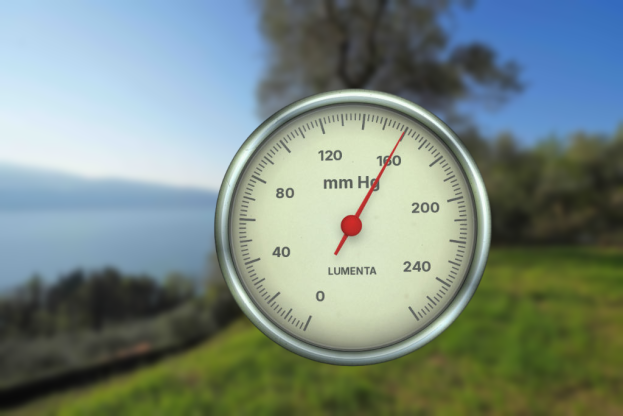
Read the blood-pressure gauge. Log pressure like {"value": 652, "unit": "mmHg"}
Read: {"value": 160, "unit": "mmHg"}
